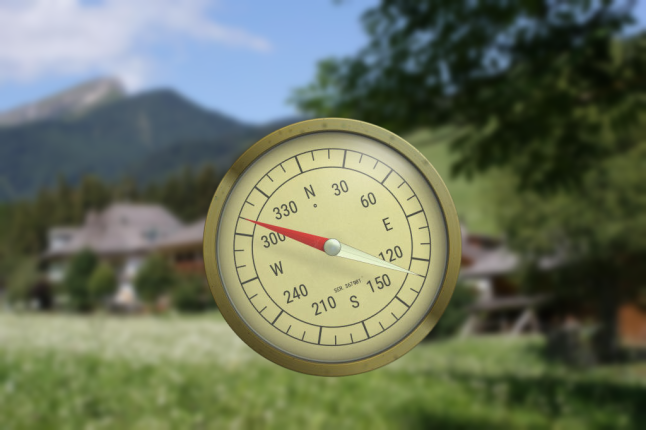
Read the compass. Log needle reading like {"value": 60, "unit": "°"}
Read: {"value": 310, "unit": "°"}
